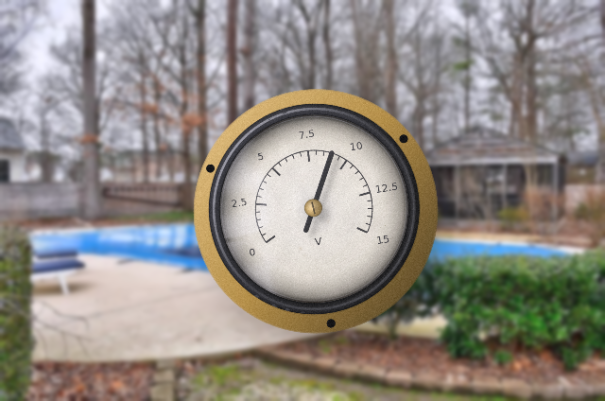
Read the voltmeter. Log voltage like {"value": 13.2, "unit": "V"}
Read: {"value": 9, "unit": "V"}
